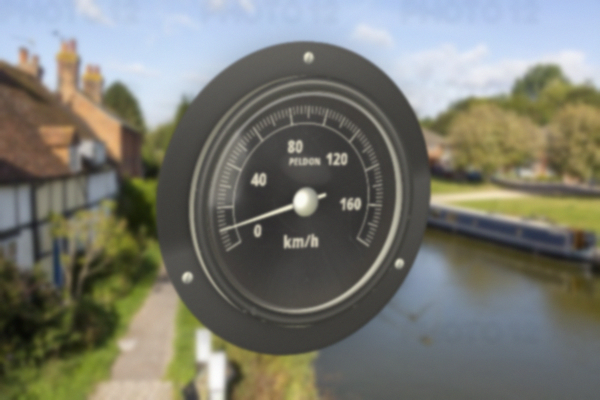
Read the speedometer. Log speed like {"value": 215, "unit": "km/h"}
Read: {"value": 10, "unit": "km/h"}
